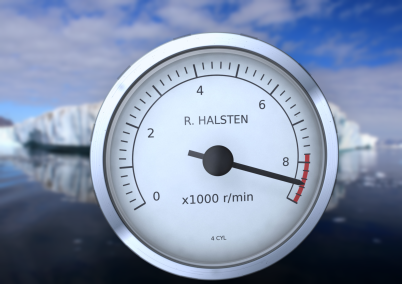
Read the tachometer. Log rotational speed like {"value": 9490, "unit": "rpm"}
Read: {"value": 8500, "unit": "rpm"}
